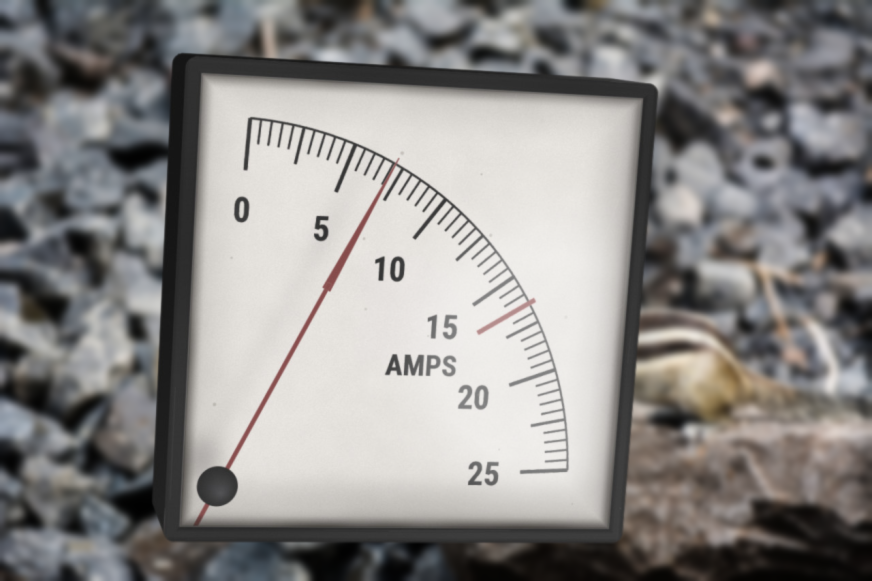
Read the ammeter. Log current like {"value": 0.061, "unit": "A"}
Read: {"value": 7, "unit": "A"}
